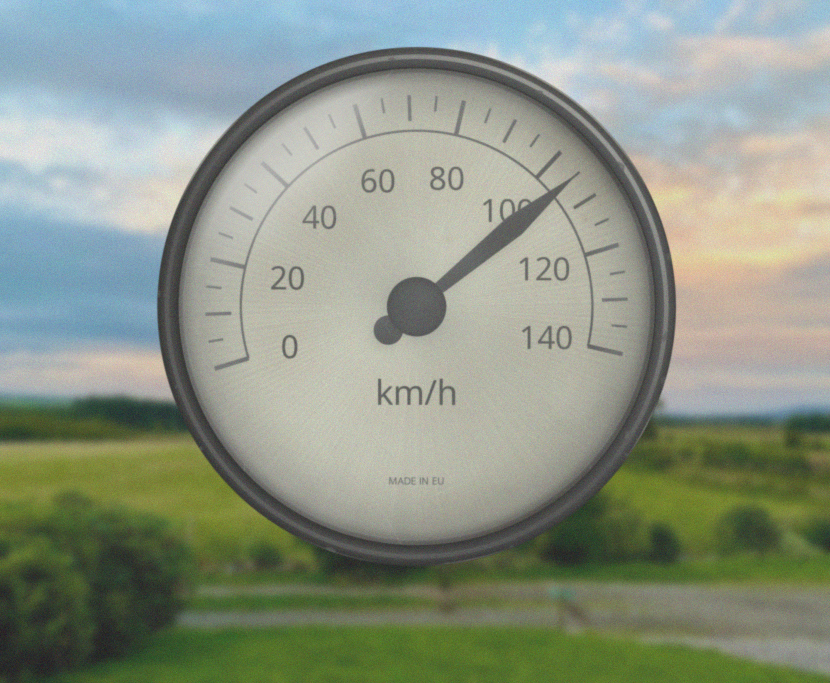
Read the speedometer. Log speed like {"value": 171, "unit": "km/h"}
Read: {"value": 105, "unit": "km/h"}
